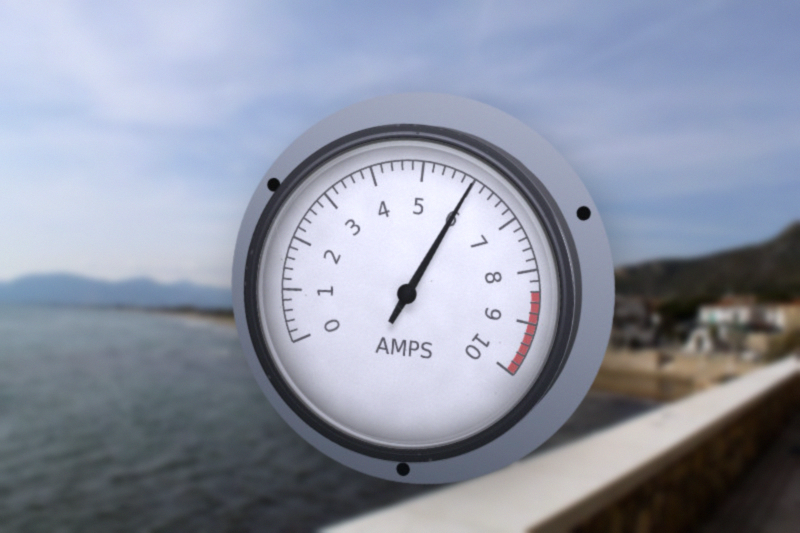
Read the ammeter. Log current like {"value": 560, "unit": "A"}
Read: {"value": 6, "unit": "A"}
